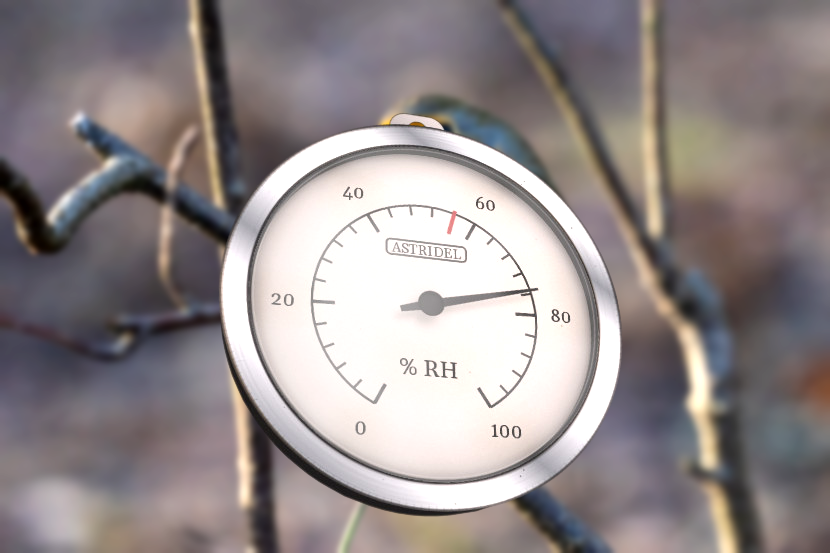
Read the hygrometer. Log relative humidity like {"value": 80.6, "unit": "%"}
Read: {"value": 76, "unit": "%"}
